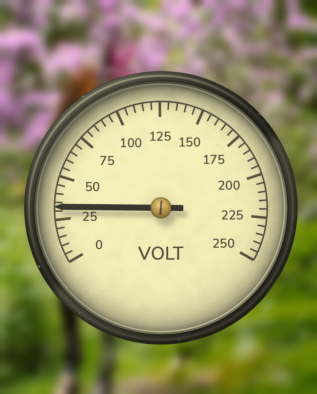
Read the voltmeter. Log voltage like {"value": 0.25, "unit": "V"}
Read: {"value": 32.5, "unit": "V"}
